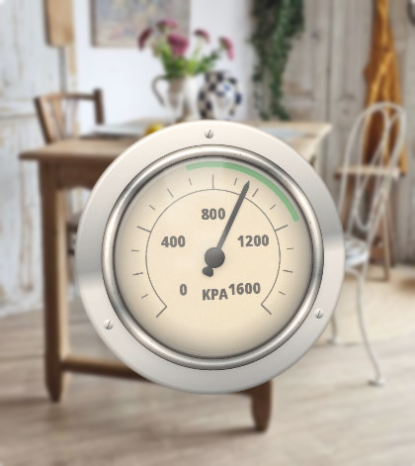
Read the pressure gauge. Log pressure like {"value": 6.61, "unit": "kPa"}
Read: {"value": 950, "unit": "kPa"}
